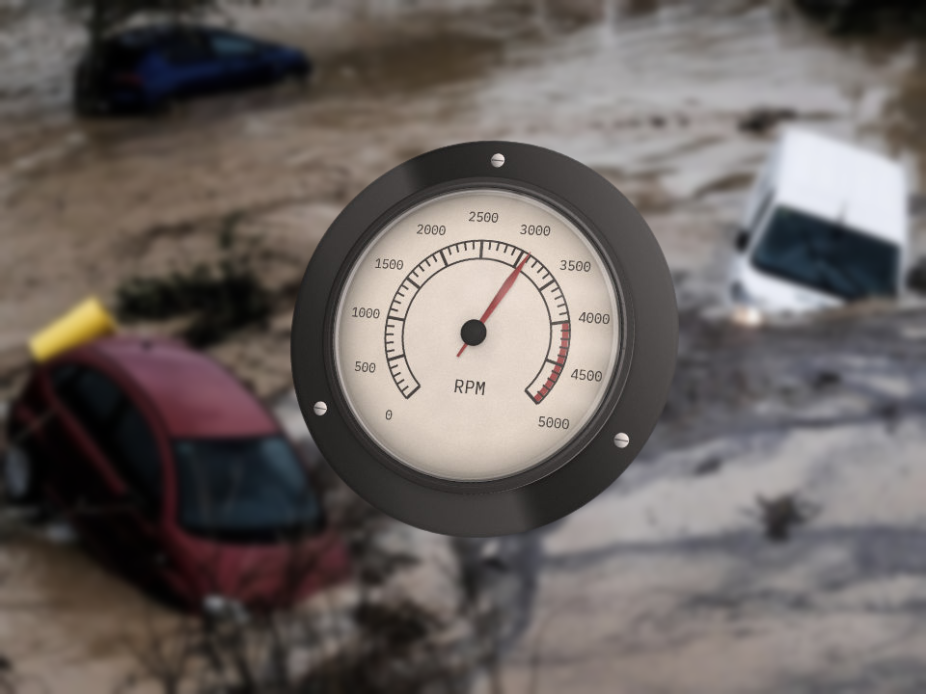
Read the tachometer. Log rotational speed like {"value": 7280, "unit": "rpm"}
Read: {"value": 3100, "unit": "rpm"}
